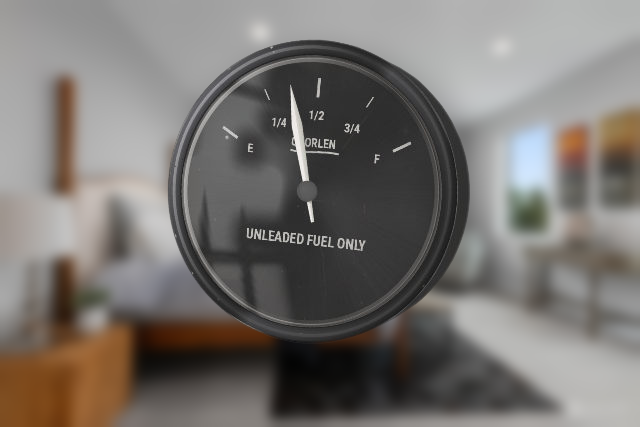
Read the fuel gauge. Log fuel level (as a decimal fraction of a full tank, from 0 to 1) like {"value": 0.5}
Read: {"value": 0.375}
